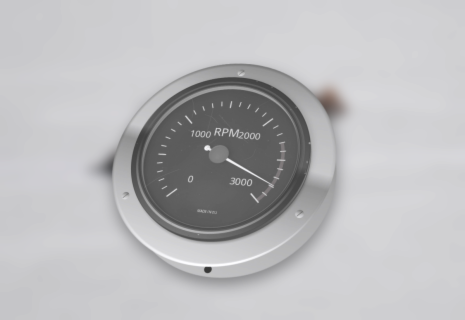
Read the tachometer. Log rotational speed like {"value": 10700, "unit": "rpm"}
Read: {"value": 2800, "unit": "rpm"}
